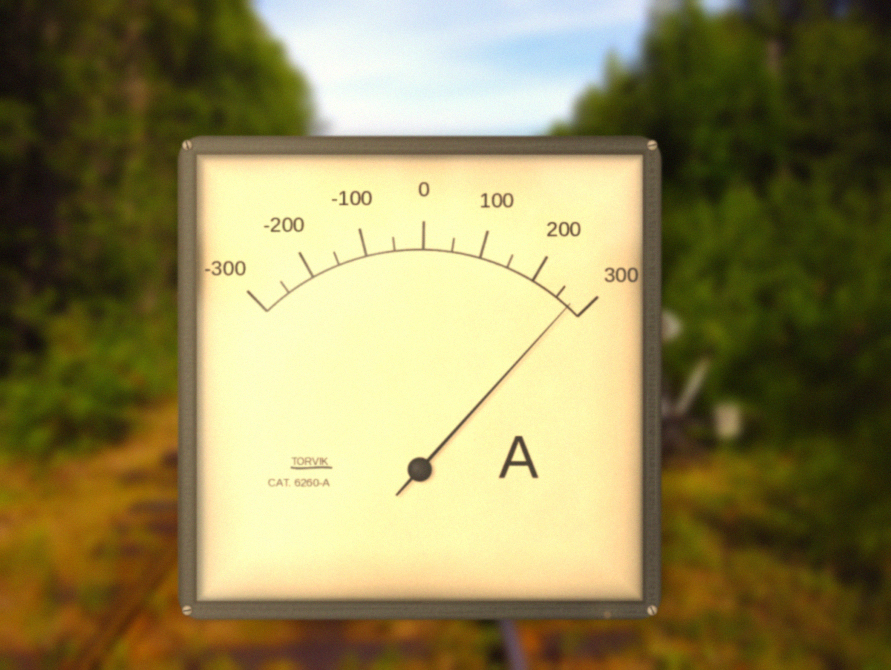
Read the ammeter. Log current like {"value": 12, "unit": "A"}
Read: {"value": 275, "unit": "A"}
